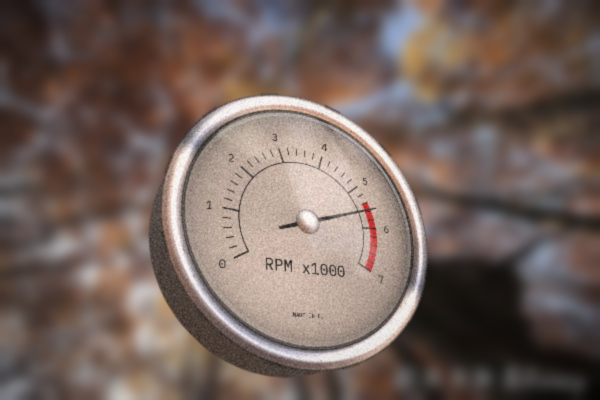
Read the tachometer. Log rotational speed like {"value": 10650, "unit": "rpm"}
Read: {"value": 5600, "unit": "rpm"}
